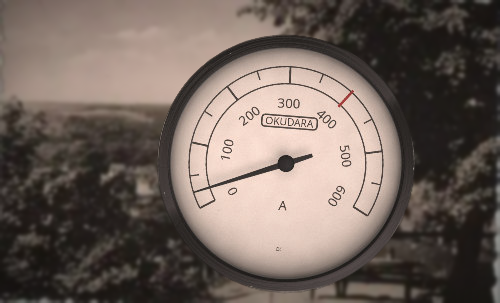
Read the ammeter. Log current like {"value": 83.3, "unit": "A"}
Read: {"value": 25, "unit": "A"}
